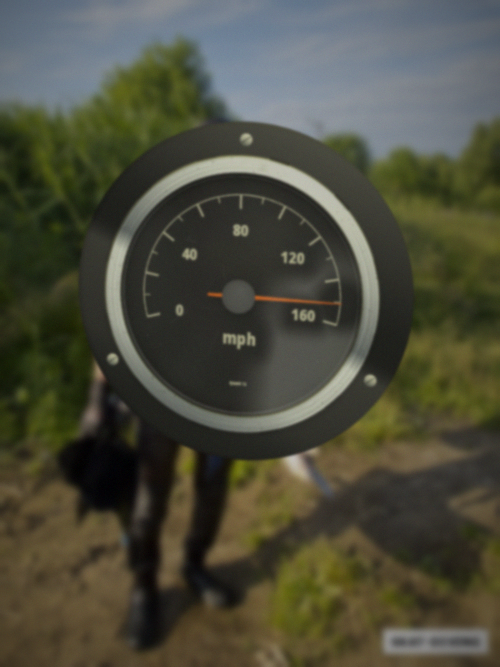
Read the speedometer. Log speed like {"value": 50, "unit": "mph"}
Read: {"value": 150, "unit": "mph"}
